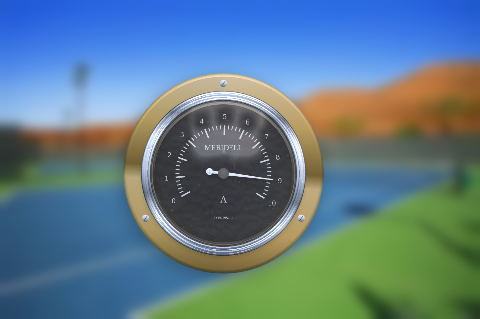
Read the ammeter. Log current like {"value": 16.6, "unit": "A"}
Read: {"value": 9, "unit": "A"}
